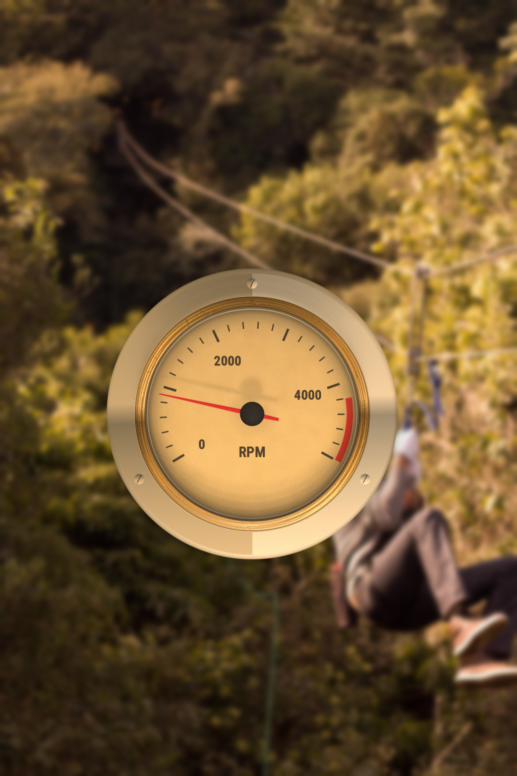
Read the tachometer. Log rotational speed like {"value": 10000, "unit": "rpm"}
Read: {"value": 900, "unit": "rpm"}
